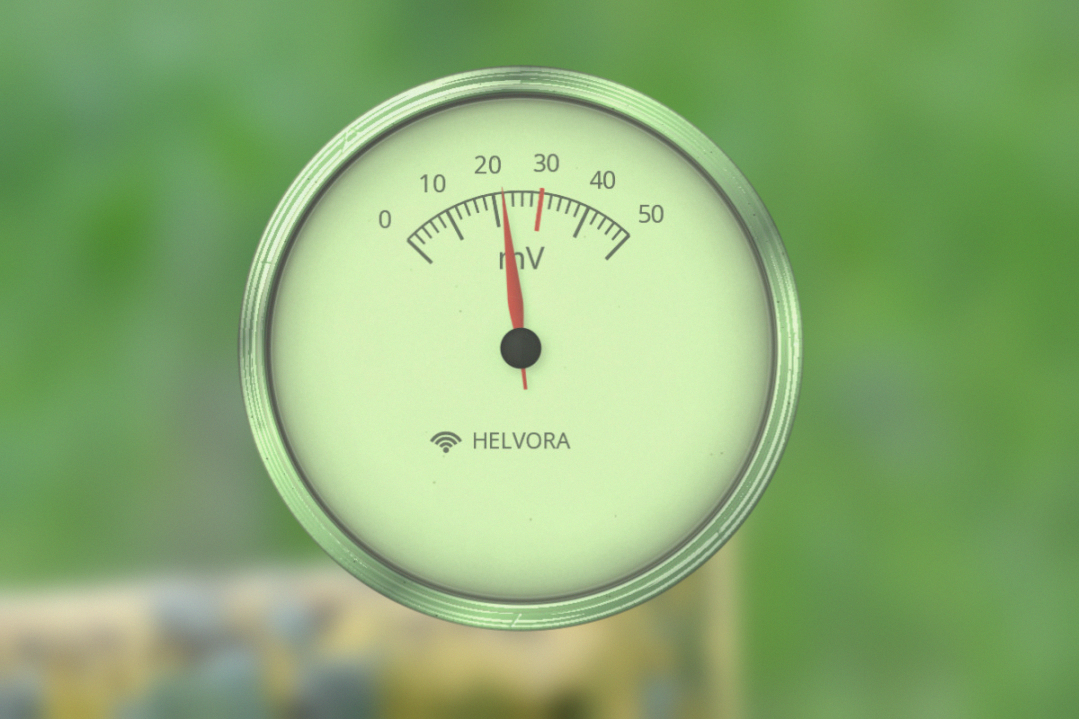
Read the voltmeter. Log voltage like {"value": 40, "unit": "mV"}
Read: {"value": 22, "unit": "mV"}
